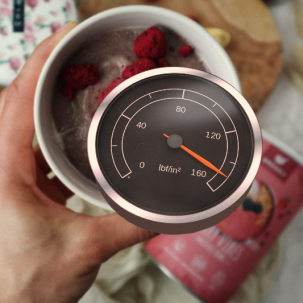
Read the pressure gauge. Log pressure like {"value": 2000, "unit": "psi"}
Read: {"value": 150, "unit": "psi"}
